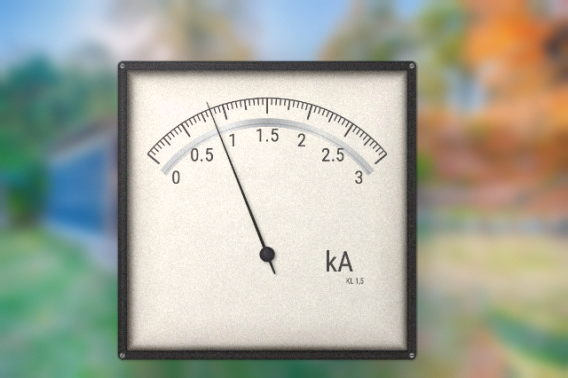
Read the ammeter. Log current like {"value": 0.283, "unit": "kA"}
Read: {"value": 0.85, "unit": "kA"}
